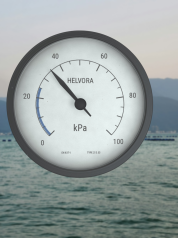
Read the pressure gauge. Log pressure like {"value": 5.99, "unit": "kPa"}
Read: {"value": 35, "unit": "kPa"}
